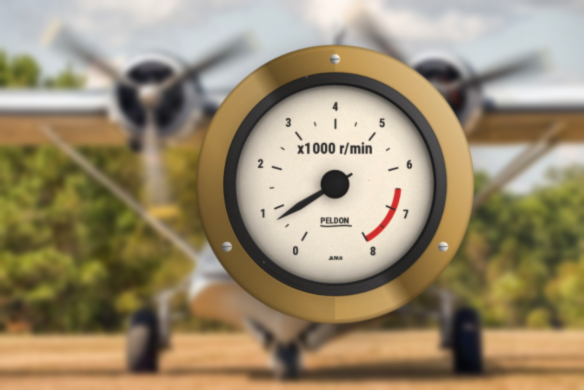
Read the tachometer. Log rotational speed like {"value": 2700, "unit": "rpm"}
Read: {"value": 750, "unit": "rpm"}
